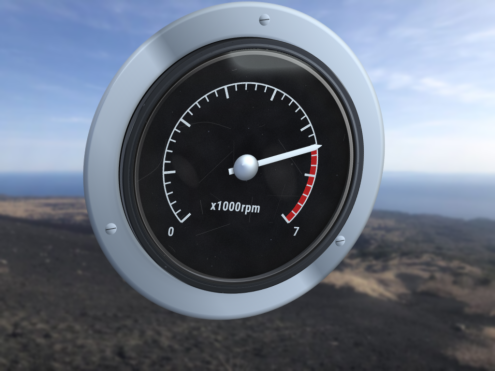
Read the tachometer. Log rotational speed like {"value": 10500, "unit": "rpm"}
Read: {"value": 5400, "unit": "rpm"}
